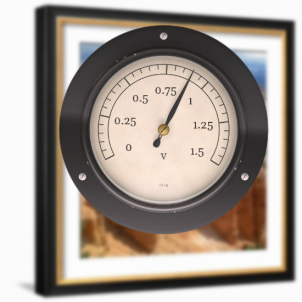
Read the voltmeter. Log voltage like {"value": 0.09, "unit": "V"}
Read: {"value": 0.9, "unit": "V"}
